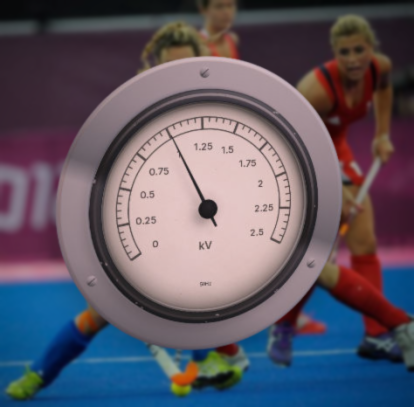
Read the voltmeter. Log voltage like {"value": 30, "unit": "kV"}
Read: {"value": 1, "unit": "kV"}
